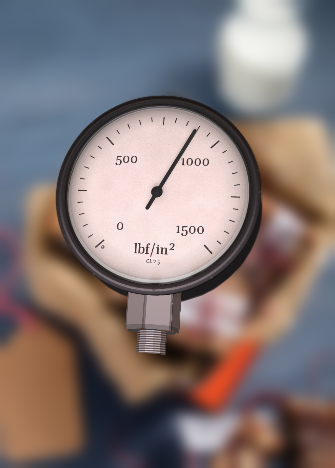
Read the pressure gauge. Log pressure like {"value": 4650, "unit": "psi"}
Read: {"value": 900, "unit": "psi"}
